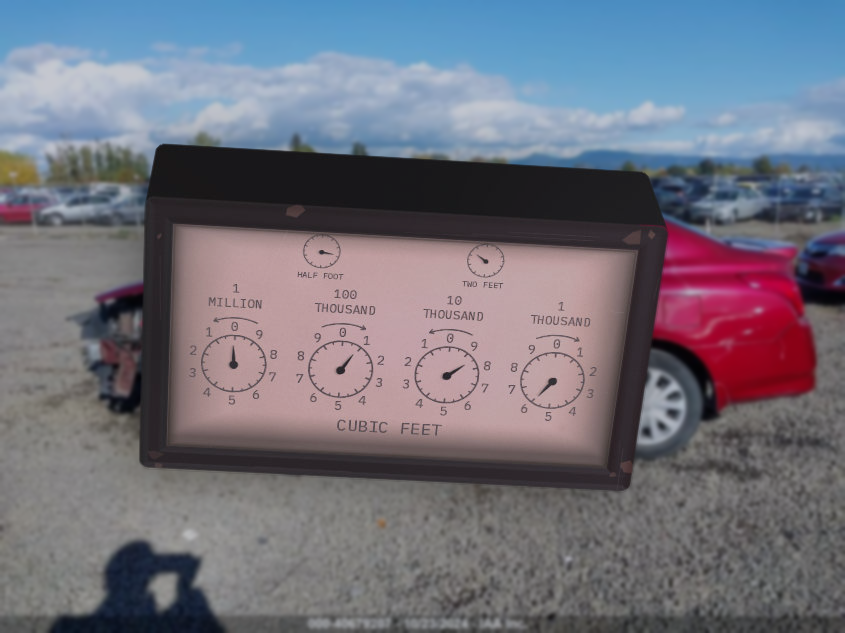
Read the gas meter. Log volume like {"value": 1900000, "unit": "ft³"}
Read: {"value": 8600, "unit": "ft³"}
